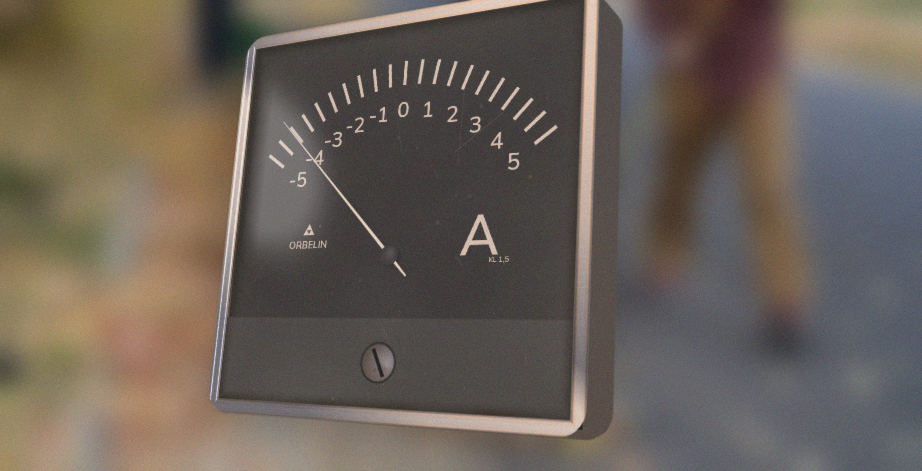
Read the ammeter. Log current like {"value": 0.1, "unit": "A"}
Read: {"value": -4, "unit": "A"}
